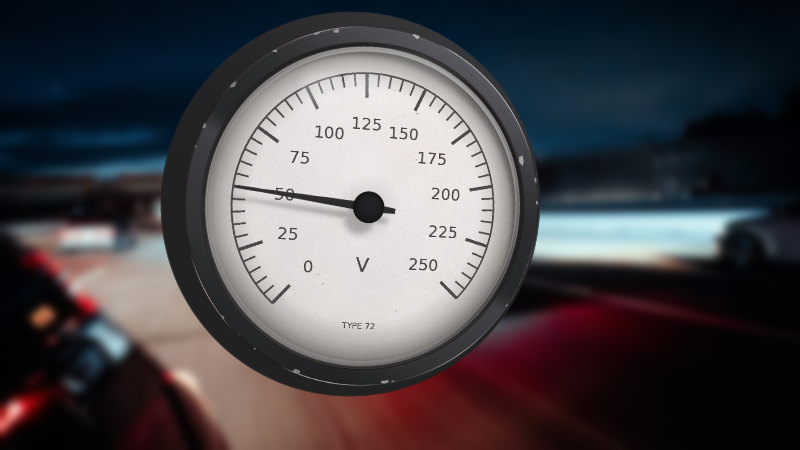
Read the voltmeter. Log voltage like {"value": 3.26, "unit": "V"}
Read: {"value": 50, "unit": "V"}
